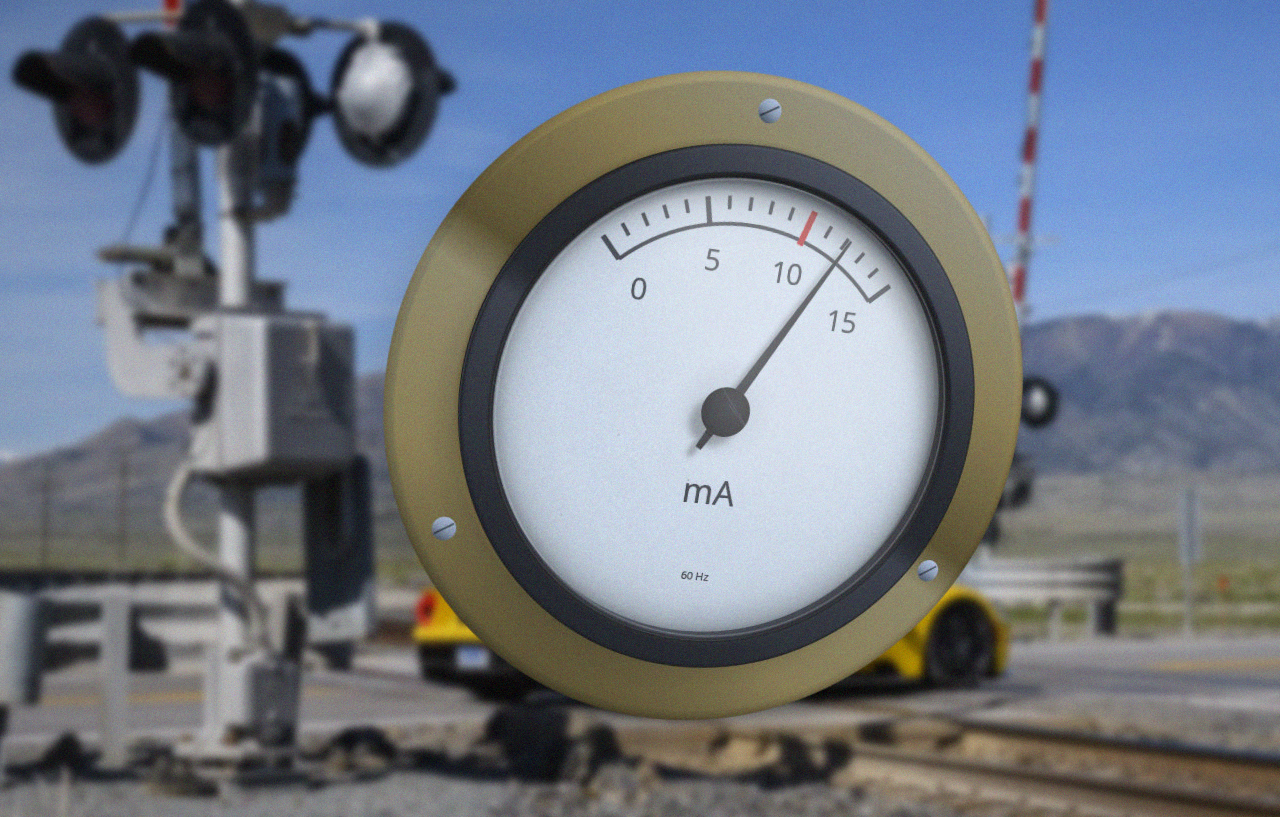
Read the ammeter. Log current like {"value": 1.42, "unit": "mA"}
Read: {"value": 12, "unit": "mA"}
